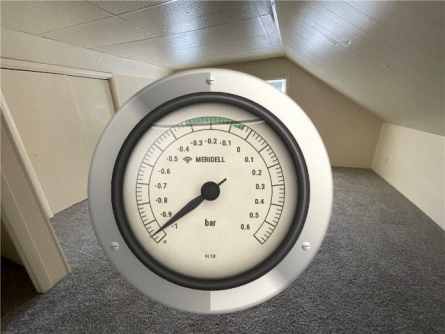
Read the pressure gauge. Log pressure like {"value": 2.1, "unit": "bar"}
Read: {"value": -0.96, "unit": "bar"}
